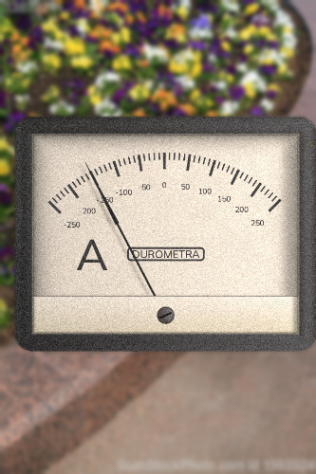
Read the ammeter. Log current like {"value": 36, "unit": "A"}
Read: {"value": -150, "unit": "A"}
